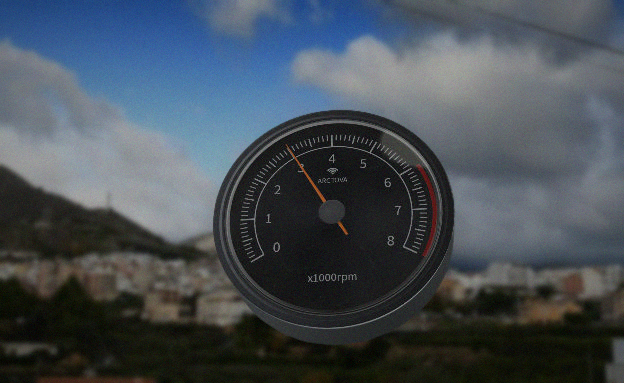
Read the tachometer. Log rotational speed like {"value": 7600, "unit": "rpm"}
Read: {"value": 3000, "unit": "rpm"}
